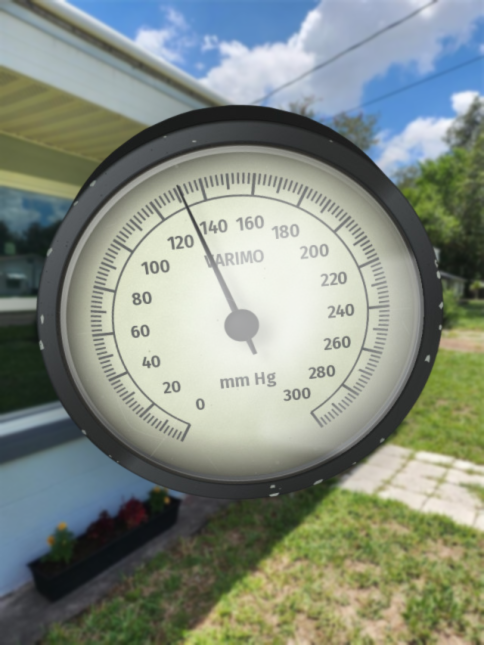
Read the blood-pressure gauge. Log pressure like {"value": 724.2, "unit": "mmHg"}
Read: {"value": 132, "unit": "mmHg"}
